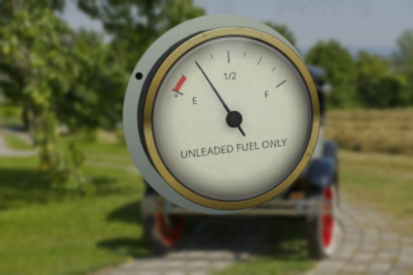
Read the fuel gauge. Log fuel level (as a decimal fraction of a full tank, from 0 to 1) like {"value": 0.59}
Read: {"value": 0.25}
